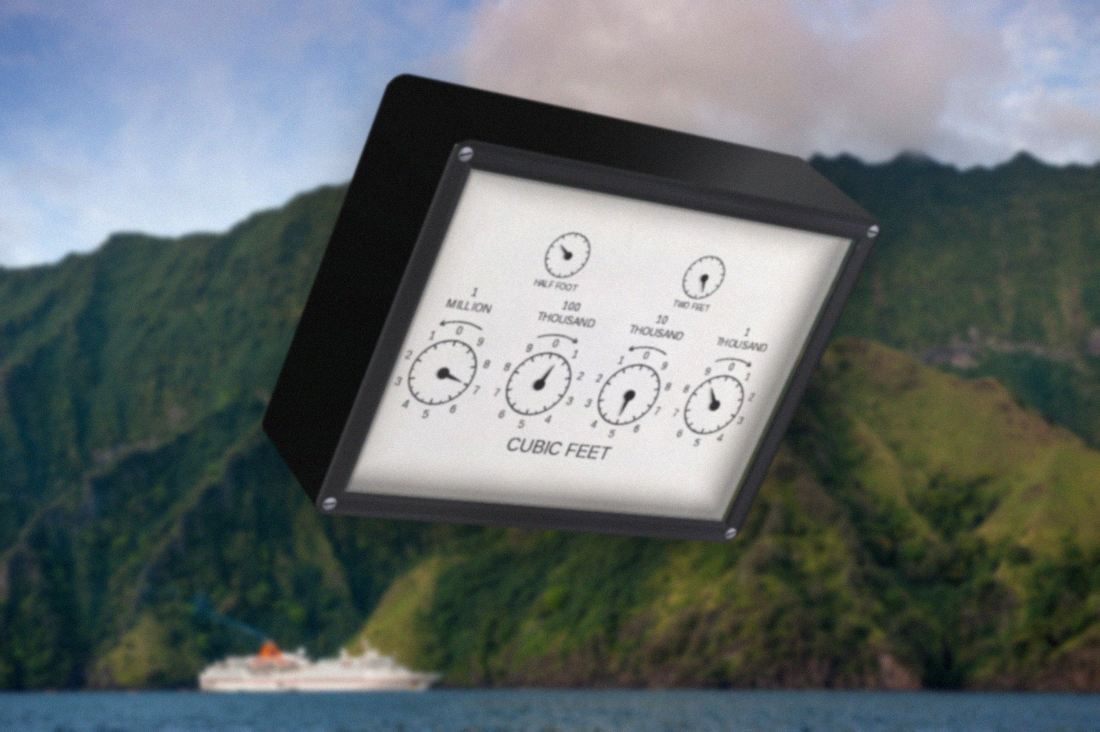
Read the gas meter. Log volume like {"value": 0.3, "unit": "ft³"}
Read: {"value": 704900, "unit": "ft³"}
